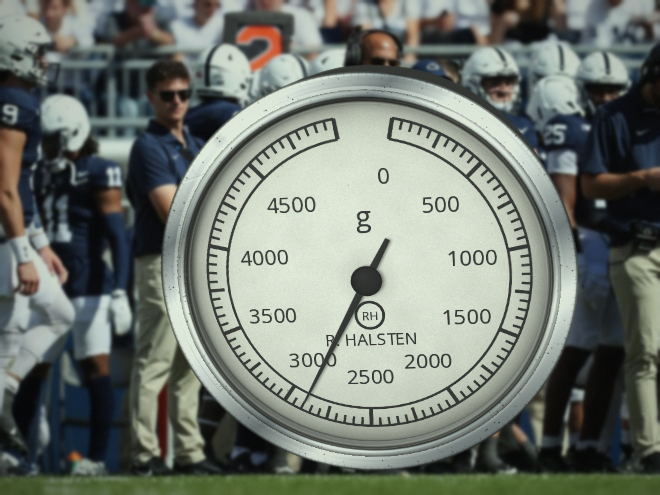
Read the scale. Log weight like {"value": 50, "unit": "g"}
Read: {"value": 2900, "unit": "g"}
